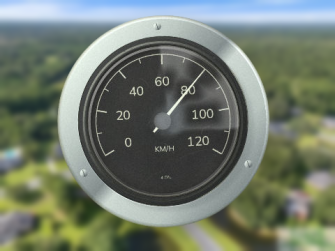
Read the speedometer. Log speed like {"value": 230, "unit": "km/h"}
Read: {"value": 80, "unit": "km/h"}
